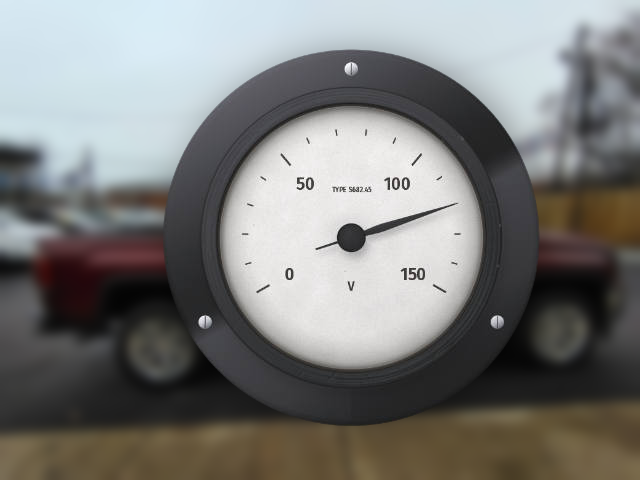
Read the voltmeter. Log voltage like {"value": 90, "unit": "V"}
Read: {"value": 120, "unit": "V"}
